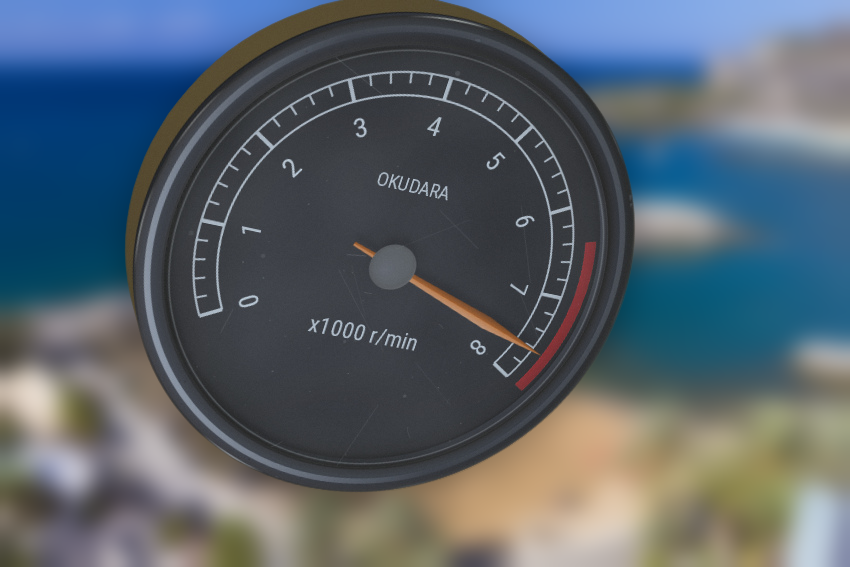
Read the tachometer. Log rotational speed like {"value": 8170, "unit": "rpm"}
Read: {"value": 7600, "unit": "rpm"}
